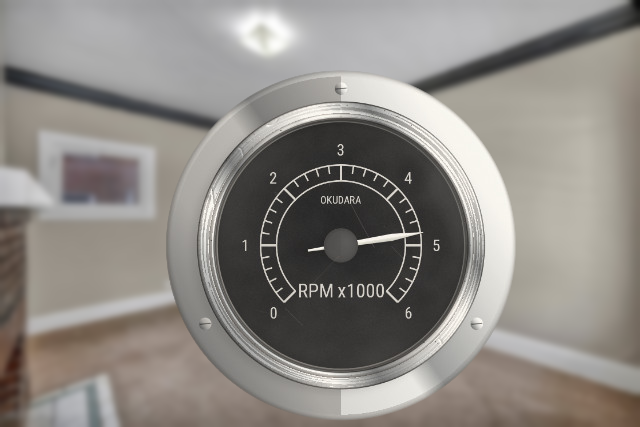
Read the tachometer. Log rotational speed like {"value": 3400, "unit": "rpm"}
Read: {"value": 4800, "unit": "rpm"}
